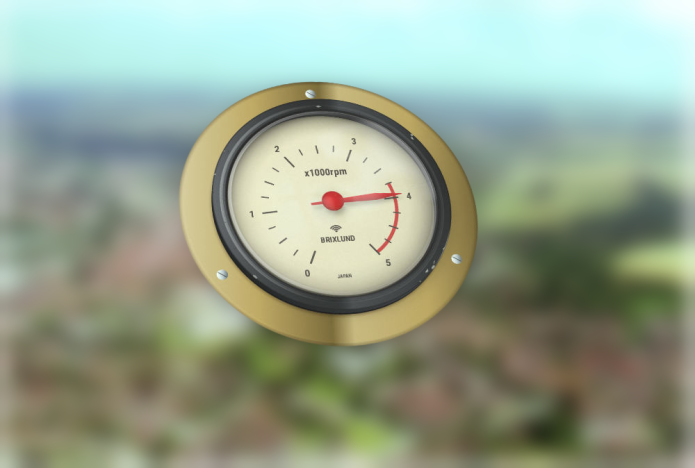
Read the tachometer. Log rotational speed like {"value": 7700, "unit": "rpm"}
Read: {"value": 4000, "unit": "rpm"}
